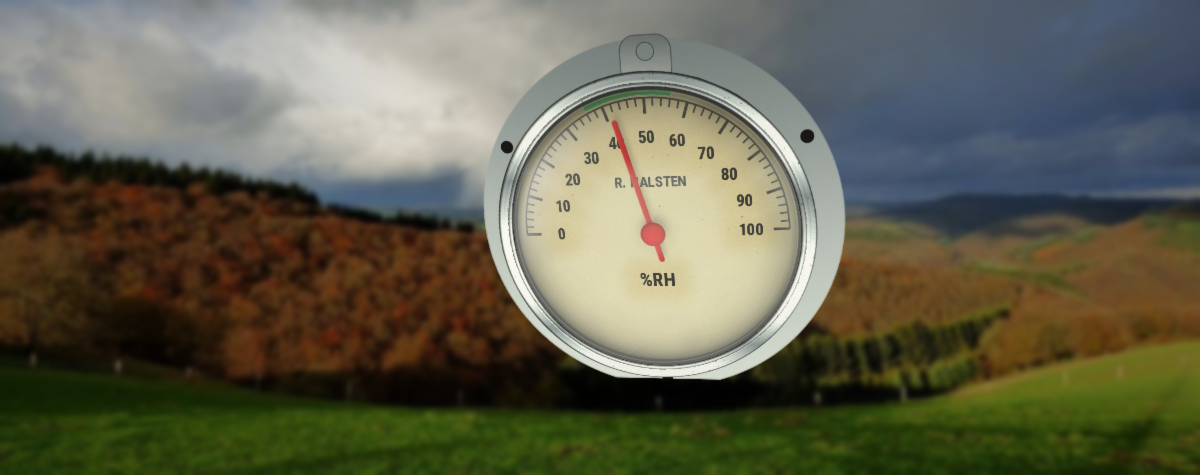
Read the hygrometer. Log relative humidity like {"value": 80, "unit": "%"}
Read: {"value": 42, "unit": "%"}
